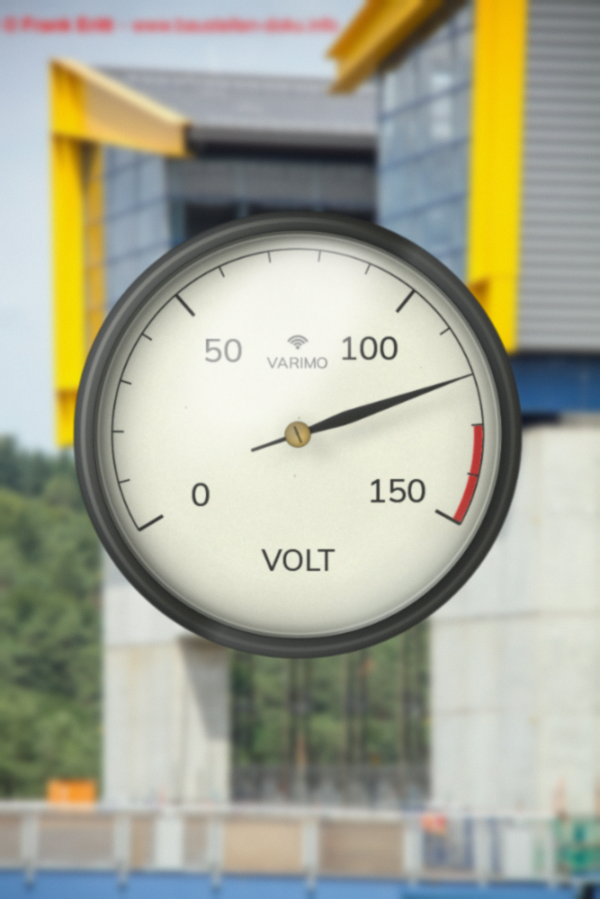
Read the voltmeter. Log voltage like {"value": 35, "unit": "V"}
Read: {"value": 120, "unit": "V"}
